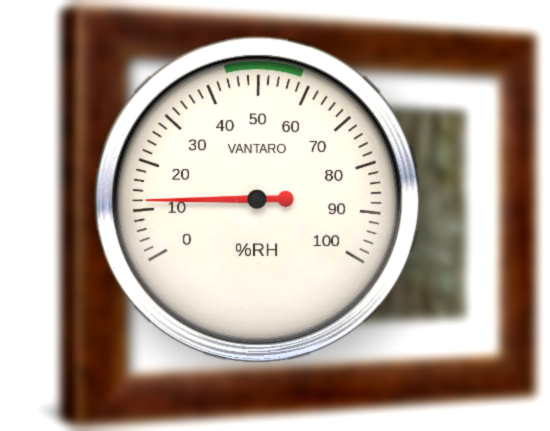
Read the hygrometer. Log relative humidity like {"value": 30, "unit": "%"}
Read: {"value": 12, "unit": "%"}
